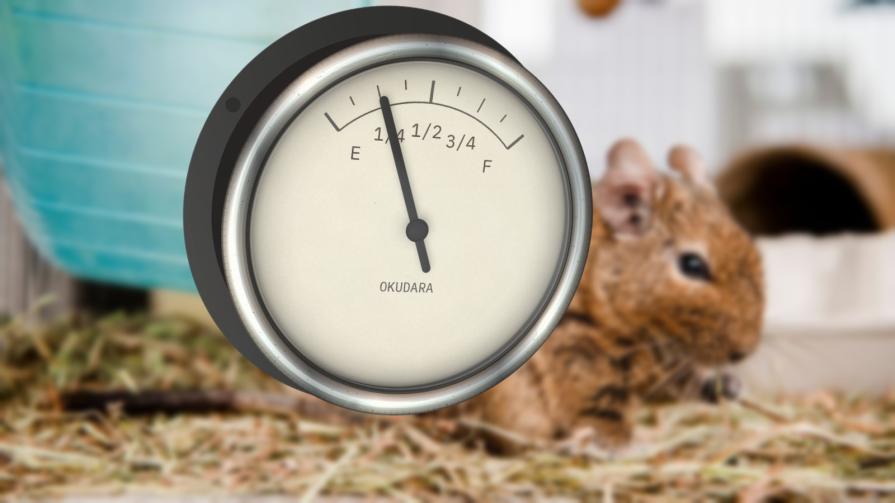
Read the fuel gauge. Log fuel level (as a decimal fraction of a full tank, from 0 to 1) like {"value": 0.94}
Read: {"value": 0.25}
